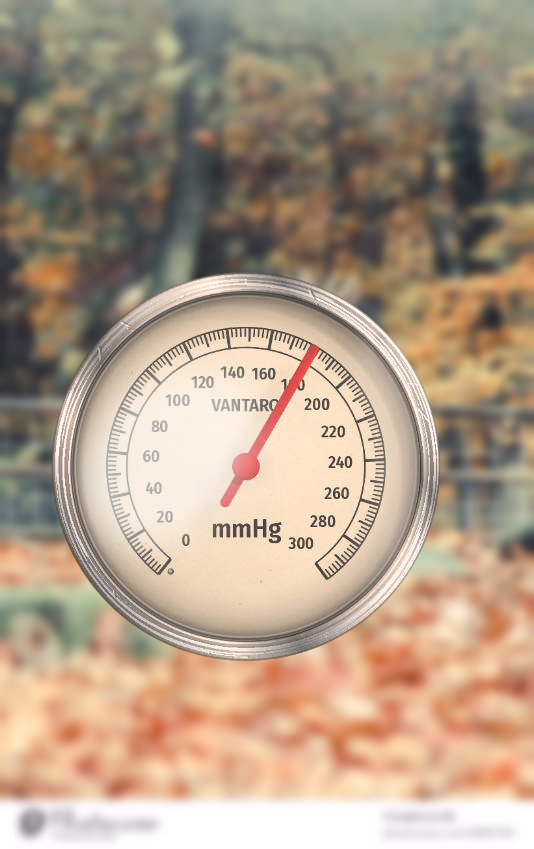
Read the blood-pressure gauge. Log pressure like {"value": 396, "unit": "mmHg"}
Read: {"value": 180, "unit": "mmHg"}
